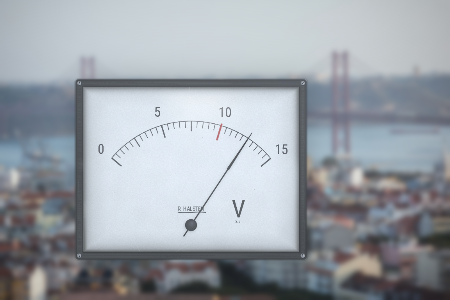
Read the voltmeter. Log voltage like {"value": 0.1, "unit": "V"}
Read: {"value": 12.5, "unit": "V"}
